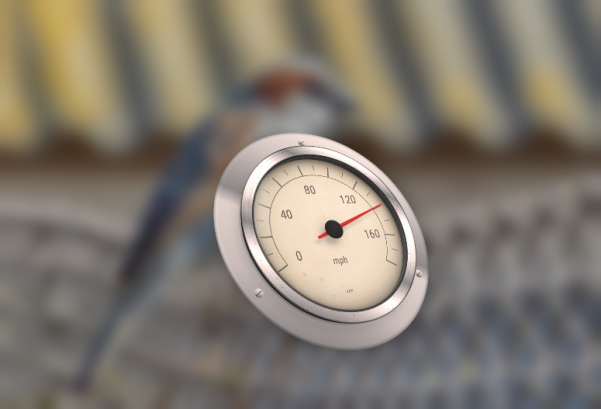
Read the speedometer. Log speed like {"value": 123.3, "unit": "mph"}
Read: {"value": 140, "unit": "mph"}
